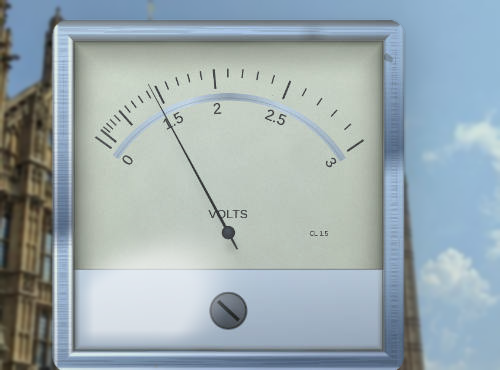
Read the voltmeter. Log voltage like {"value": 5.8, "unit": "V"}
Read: {"value": 1.45, "unit": "V"}
